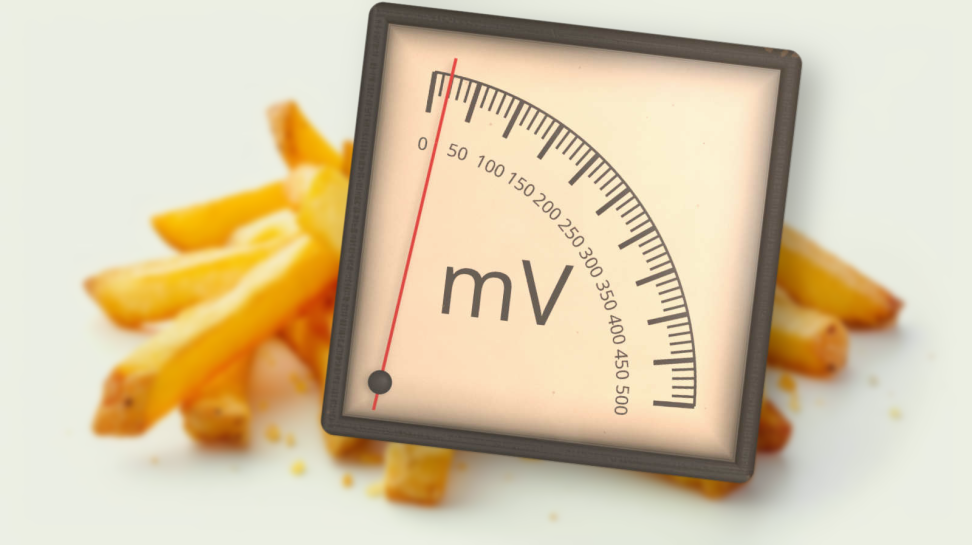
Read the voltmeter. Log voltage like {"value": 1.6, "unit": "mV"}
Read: {"value": 20, "unit": "mV"}
